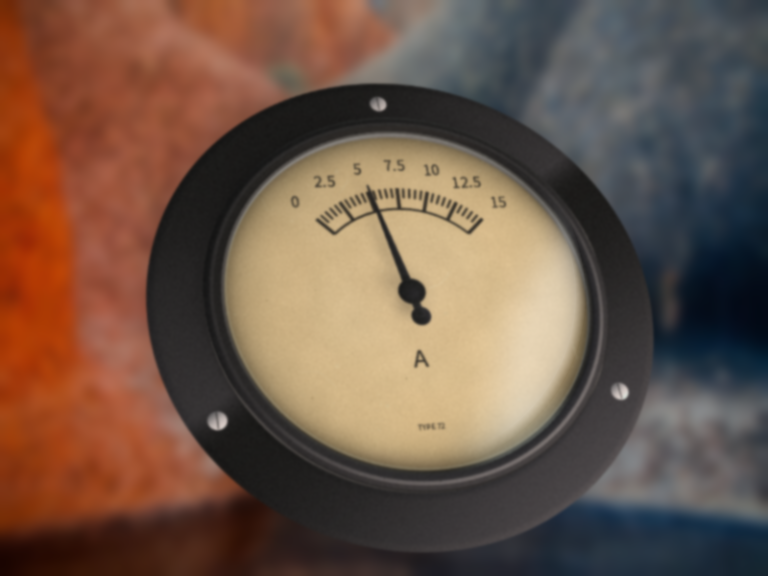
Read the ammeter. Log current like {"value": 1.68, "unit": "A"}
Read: {"value": 5, "unit": "A"}
